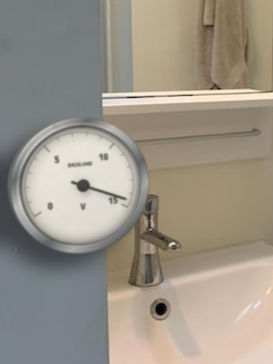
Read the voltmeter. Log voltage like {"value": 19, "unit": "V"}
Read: {"value": 14.5, "unit": "V"}
